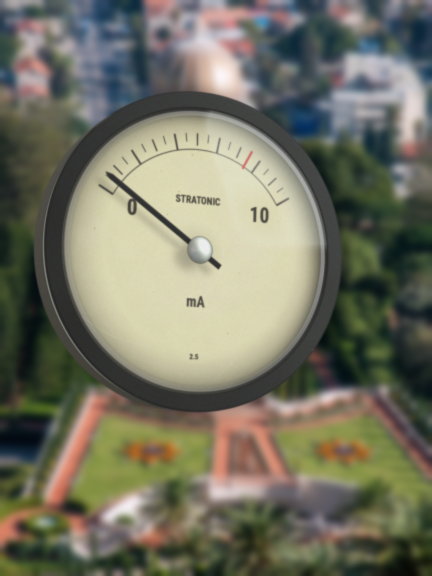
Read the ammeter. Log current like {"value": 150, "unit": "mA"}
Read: {"value": 0.5, "unit": "mA"}
